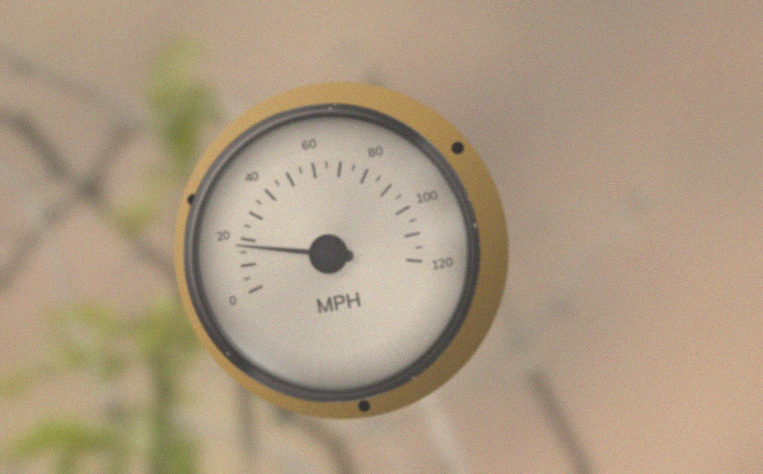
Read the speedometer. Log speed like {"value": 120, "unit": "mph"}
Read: {"value": 17.5, "unit": "mph"}
